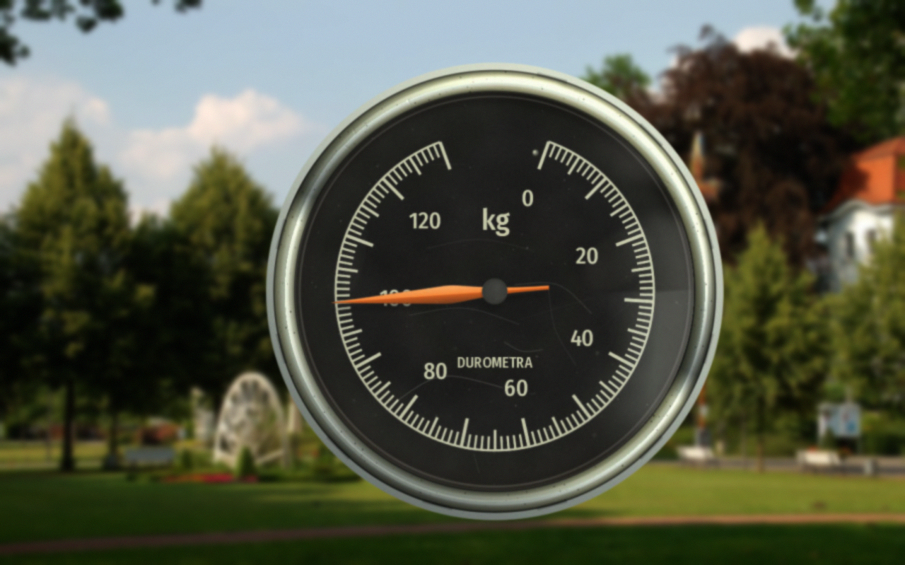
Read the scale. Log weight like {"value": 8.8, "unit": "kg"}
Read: {"value": 100, "unit": "kg"}
